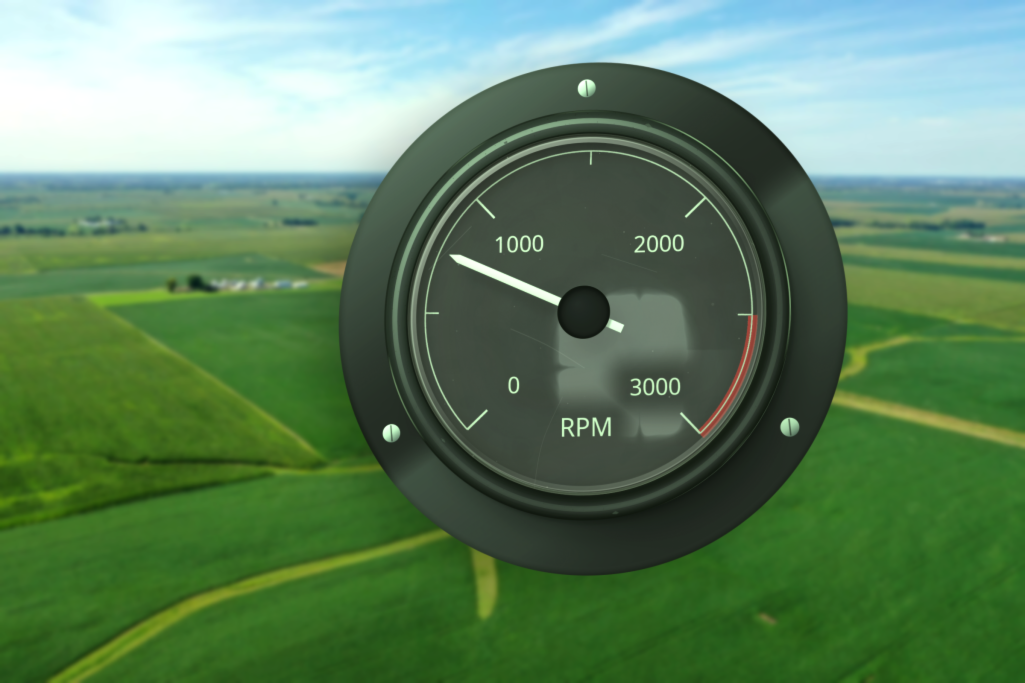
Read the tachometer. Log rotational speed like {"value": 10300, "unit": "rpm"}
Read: {"value": 750, "unit": "rpm"}
